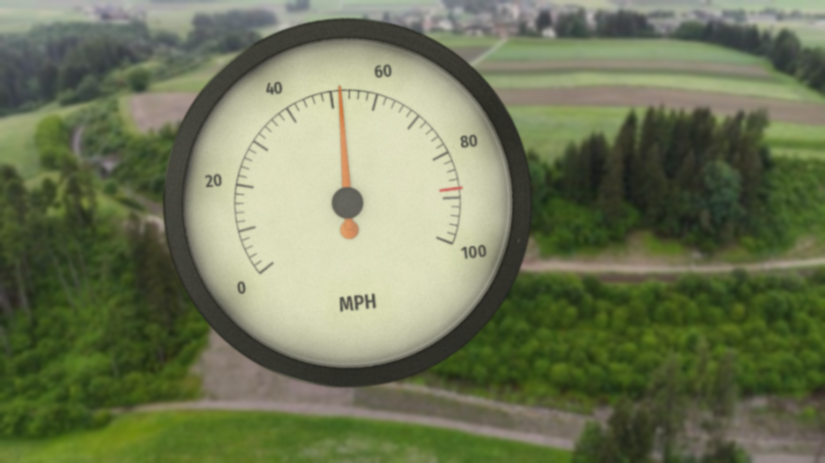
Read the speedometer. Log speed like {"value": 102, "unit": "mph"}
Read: {"value": 52, "unit": "mph"}
